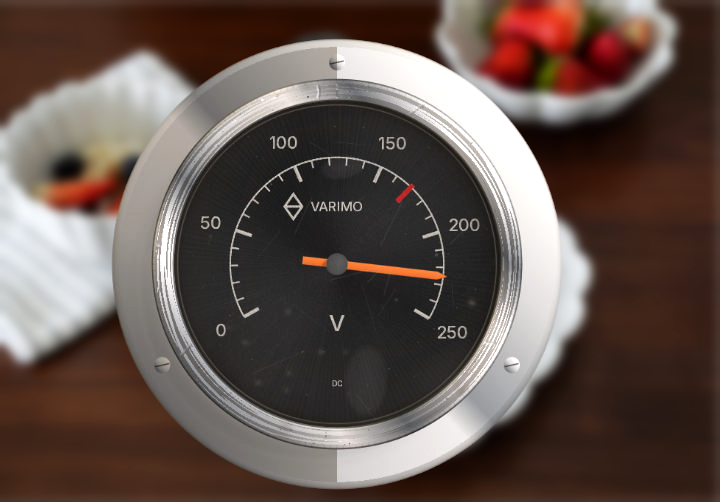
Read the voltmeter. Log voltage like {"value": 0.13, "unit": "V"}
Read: {"value": 225, "unit": "V"}
